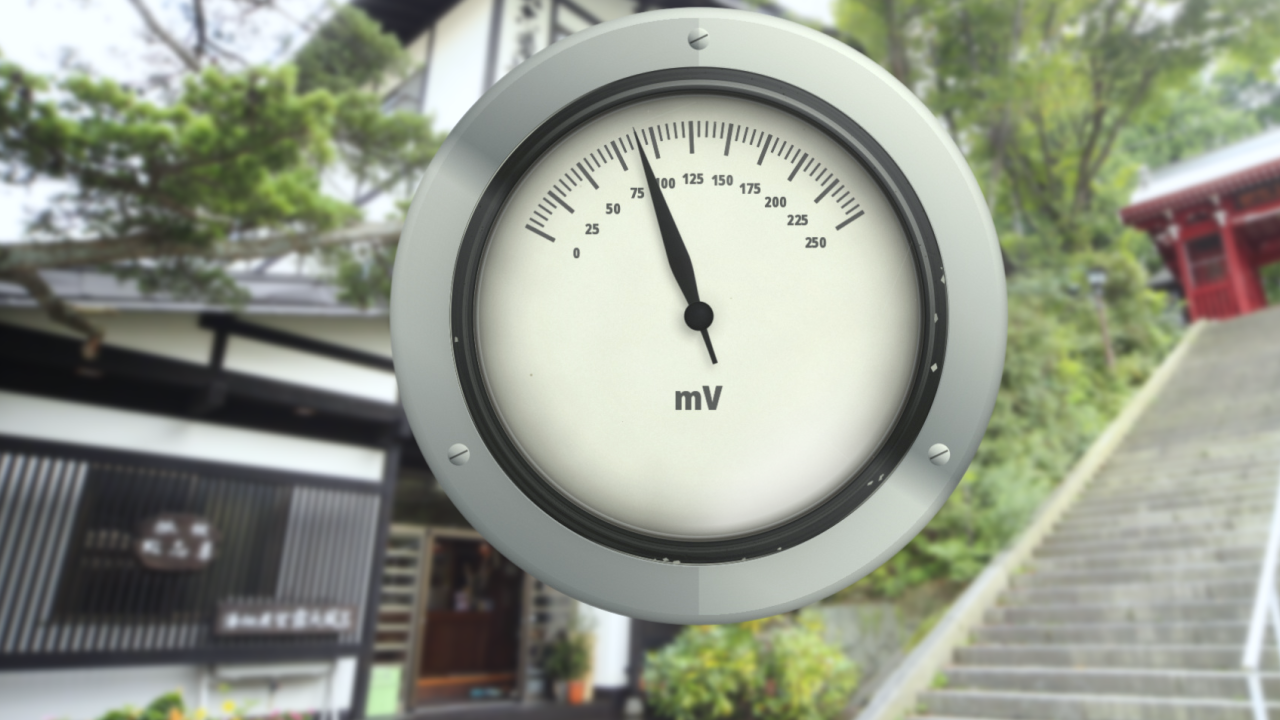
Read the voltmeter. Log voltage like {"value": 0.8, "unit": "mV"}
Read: {"value": 90, "unit": "mV"}
